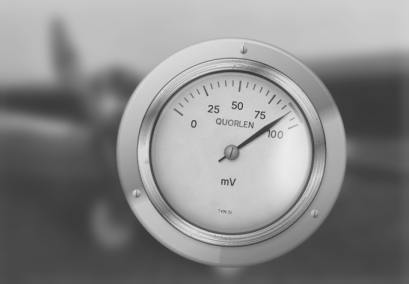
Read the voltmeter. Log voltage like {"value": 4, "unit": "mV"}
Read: {"value": 90, "unit": "mV"}
